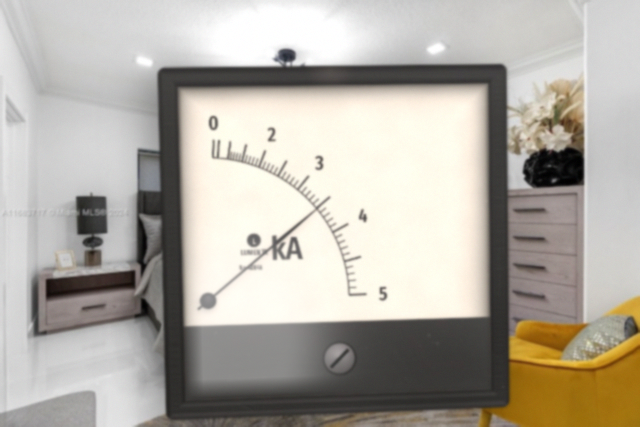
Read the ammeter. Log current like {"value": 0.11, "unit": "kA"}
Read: {"value": 3.5, "unit": "kA"}
